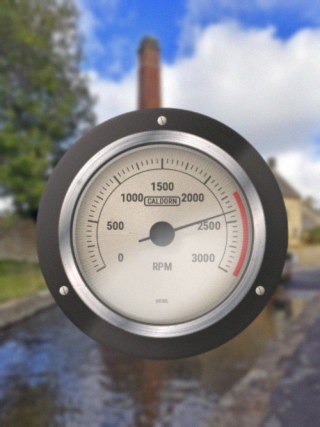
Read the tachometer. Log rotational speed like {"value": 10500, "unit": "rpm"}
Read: {"value": 2400, "unit": "rpm"}
